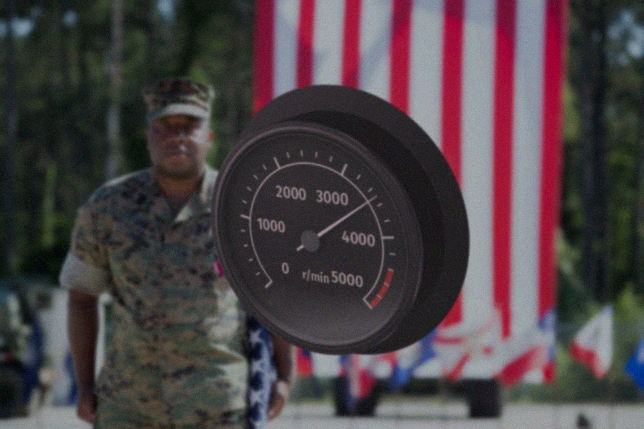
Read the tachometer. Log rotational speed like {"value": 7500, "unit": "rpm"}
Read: {"value": 3500, "unit": "rpm"}
